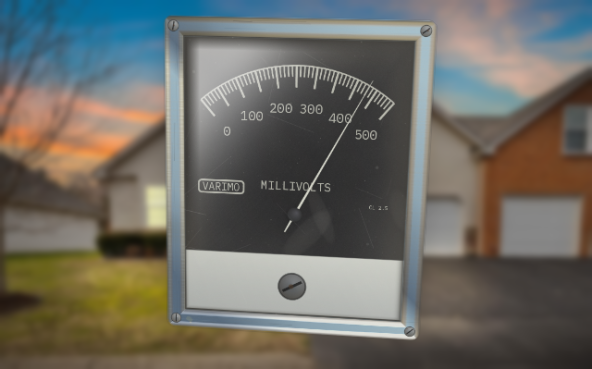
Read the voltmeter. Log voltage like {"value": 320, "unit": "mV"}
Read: {"value": 430, "unit": "mV"}
